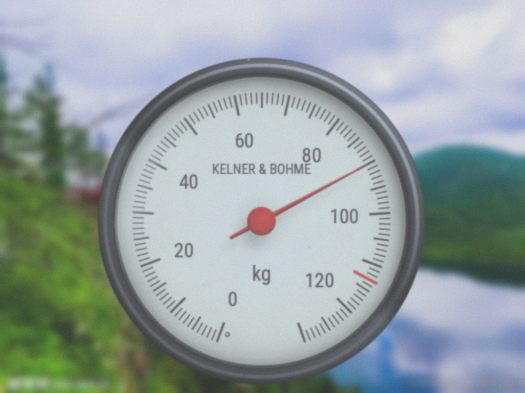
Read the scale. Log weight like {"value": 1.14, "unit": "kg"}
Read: {"value": 90, "unit": "kg"}
